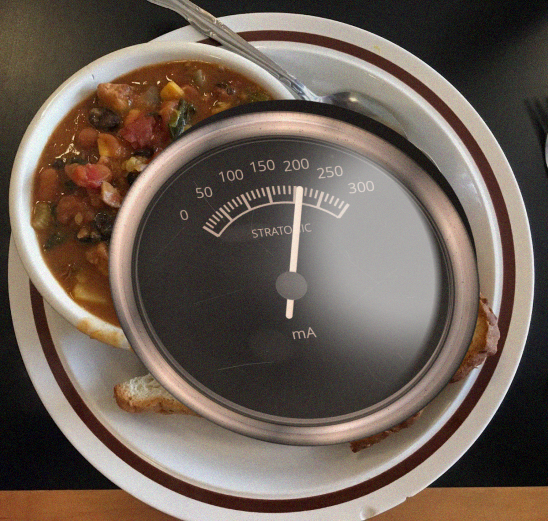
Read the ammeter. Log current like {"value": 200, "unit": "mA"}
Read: {"value": 210, "unit": "mA"}
